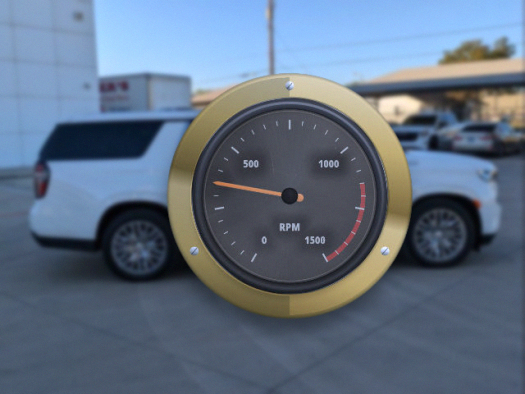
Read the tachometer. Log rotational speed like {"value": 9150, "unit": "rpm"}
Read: {"value": 350, "unit": "rpm"}
